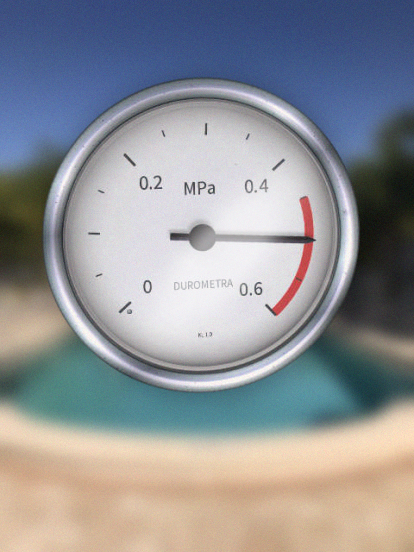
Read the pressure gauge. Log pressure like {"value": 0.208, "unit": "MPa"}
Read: {"value": 0.5, "unit": "MPa"}
